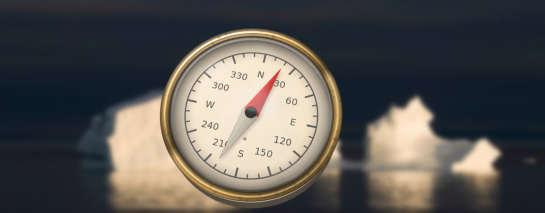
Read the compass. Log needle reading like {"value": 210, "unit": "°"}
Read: {"value": 20, "unit": "°"}
